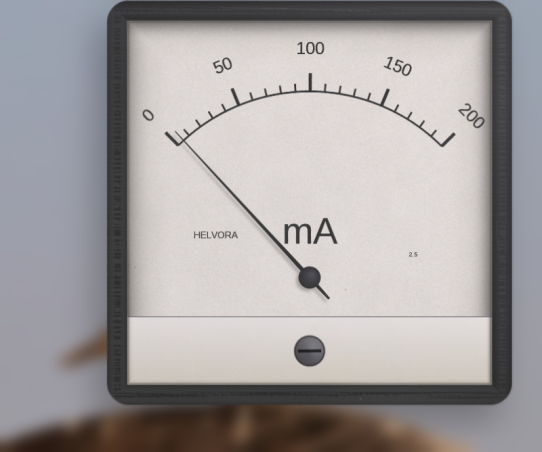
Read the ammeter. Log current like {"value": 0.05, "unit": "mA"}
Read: {"value": 5, "unit": "mA"}
